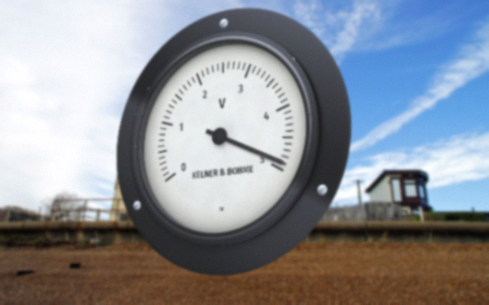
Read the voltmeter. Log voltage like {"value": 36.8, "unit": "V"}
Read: {"value": 4.9, "unit": "V"}
